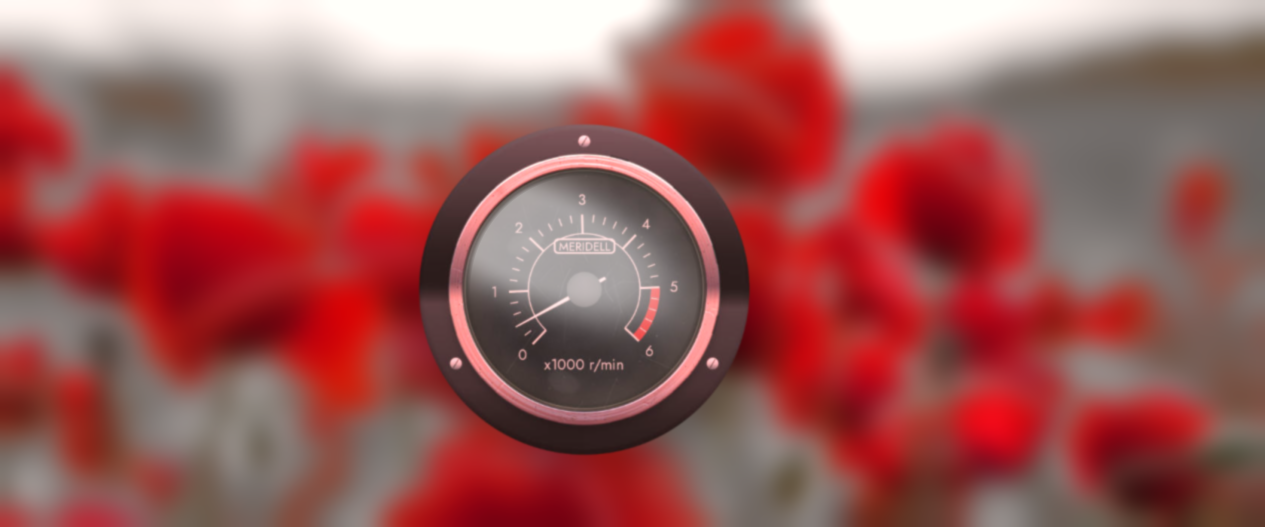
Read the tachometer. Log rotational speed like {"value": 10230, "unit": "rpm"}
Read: {"value": 400, "unit": "rpm"}
